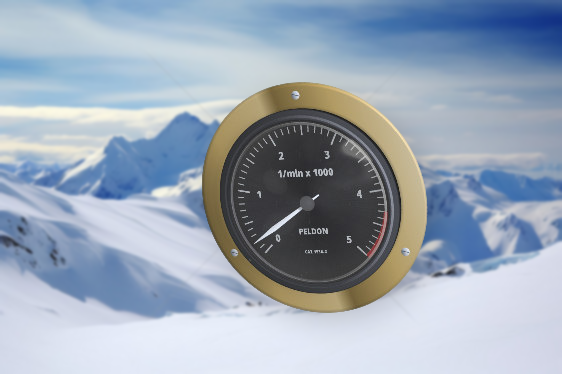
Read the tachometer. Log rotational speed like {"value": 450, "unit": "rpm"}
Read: {"value": 200, "unit": "rpm"}
